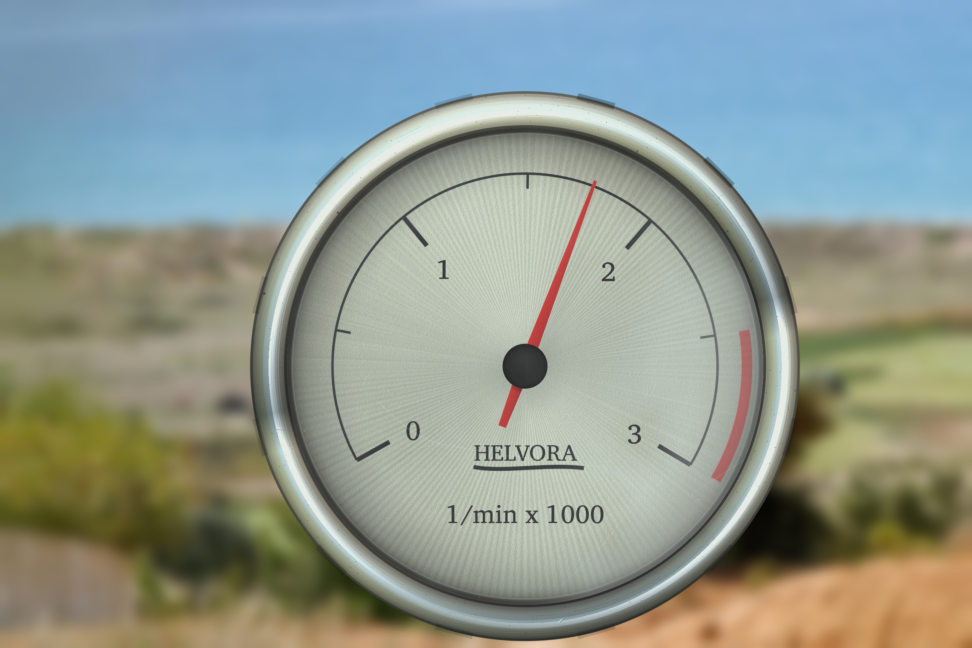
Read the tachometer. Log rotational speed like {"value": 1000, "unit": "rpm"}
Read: {"value": 1750, "unit": "rpm"}
